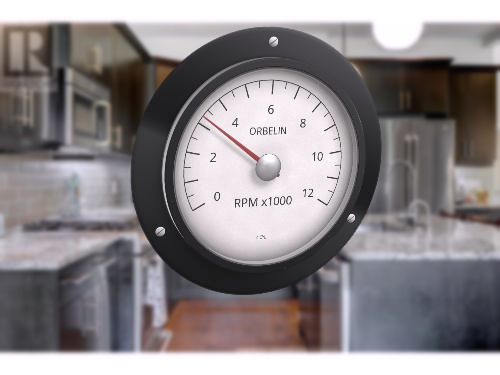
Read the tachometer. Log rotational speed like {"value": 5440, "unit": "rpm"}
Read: {"value": 3250, "unit": "rpm"}
